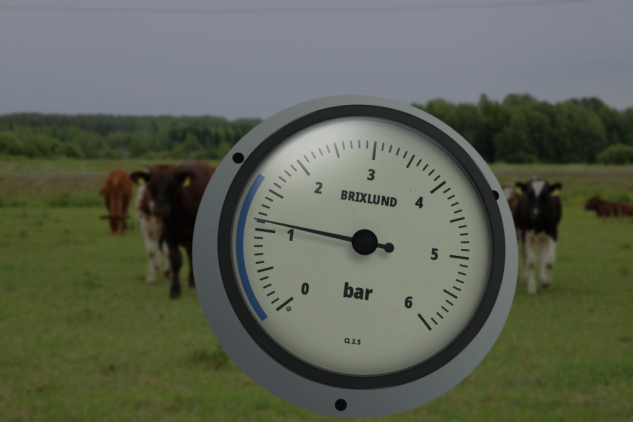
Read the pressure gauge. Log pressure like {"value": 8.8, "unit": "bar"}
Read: {"value": 1.1, "unit": "bar"}
